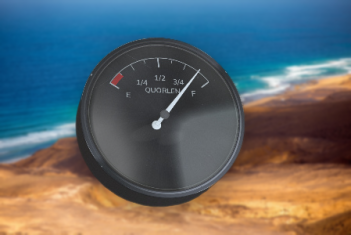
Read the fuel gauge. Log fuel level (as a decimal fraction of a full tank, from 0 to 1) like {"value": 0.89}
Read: {"value": 0.875}
